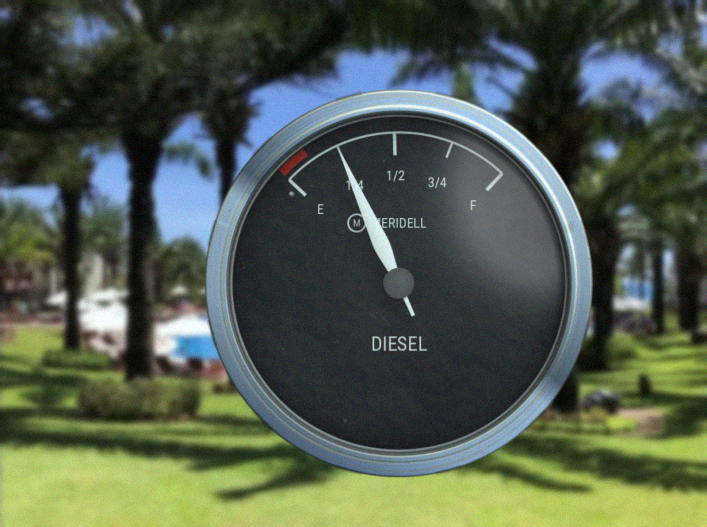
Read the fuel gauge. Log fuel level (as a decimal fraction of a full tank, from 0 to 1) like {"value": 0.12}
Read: {"value": 0.25}
